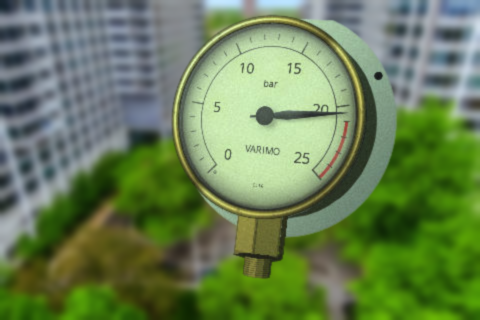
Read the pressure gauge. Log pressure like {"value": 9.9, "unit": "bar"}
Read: {"value": 20.5, "unit": "bar"}
